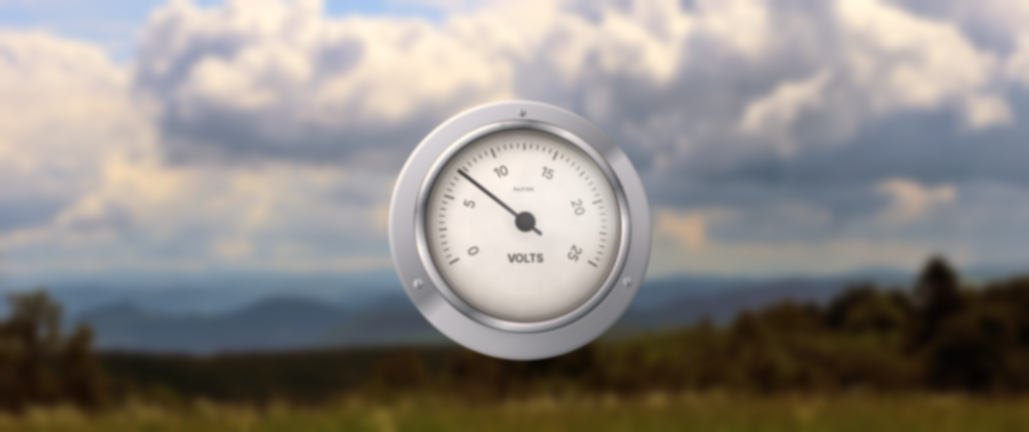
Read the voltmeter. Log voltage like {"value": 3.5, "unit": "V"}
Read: {"value": 7, "unit": "V"}
